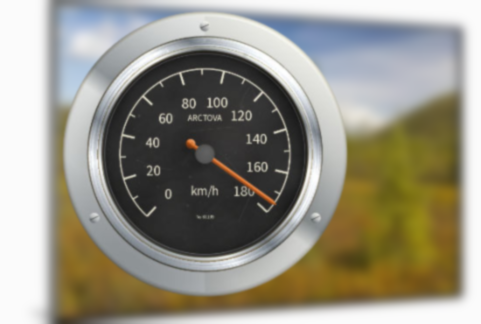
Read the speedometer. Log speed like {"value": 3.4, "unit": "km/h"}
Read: {"value": 175, "unit": "km/h"}
